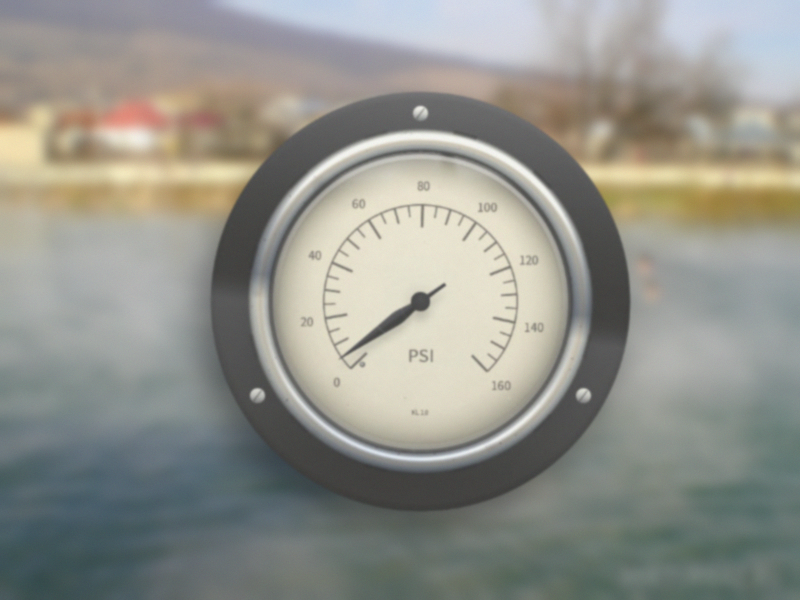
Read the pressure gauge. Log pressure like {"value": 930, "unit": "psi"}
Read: {"value": 5, "unit": "psi"}
